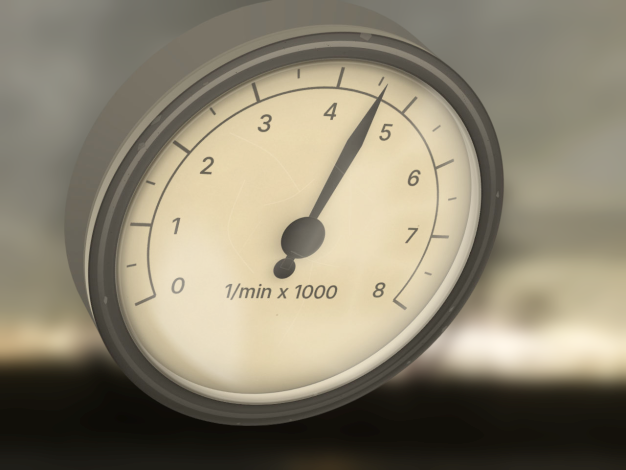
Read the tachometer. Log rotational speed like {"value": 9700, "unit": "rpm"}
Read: {"value": 4500, "unit": "rpm"}
